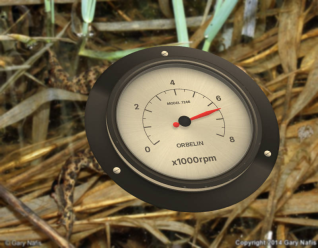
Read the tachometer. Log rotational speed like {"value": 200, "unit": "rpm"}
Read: {"value": 6500, "unit": "rpm"}
